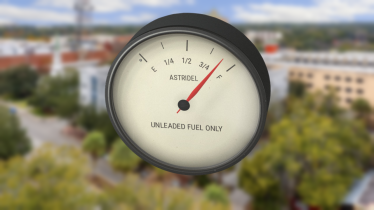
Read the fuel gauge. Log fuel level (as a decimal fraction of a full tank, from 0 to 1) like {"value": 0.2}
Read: {"value": 0.875}
